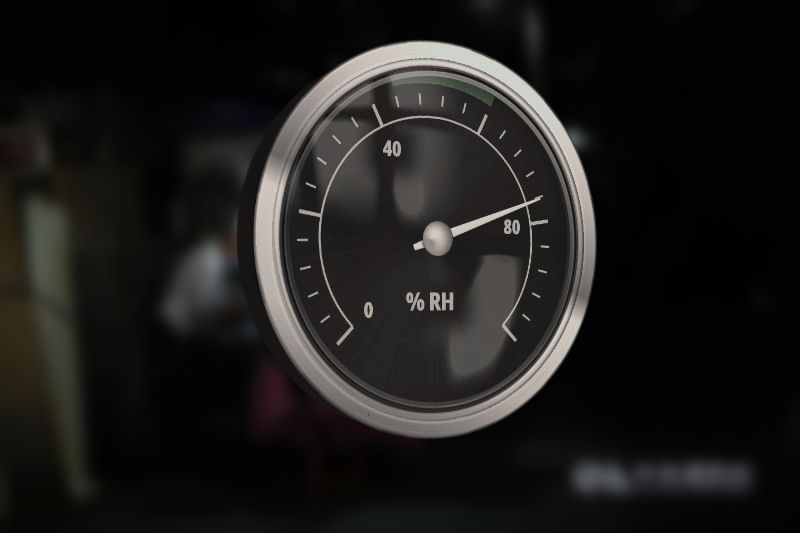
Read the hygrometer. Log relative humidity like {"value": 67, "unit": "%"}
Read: {"value": 76, "unit": "%"}
